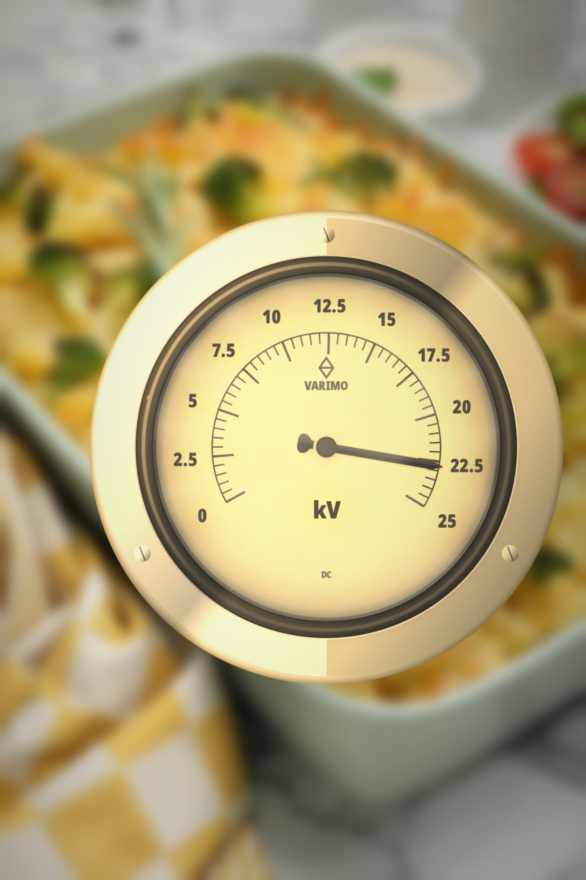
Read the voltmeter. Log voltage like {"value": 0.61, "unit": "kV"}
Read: {"value": 22.75, "unit": "kV"}
